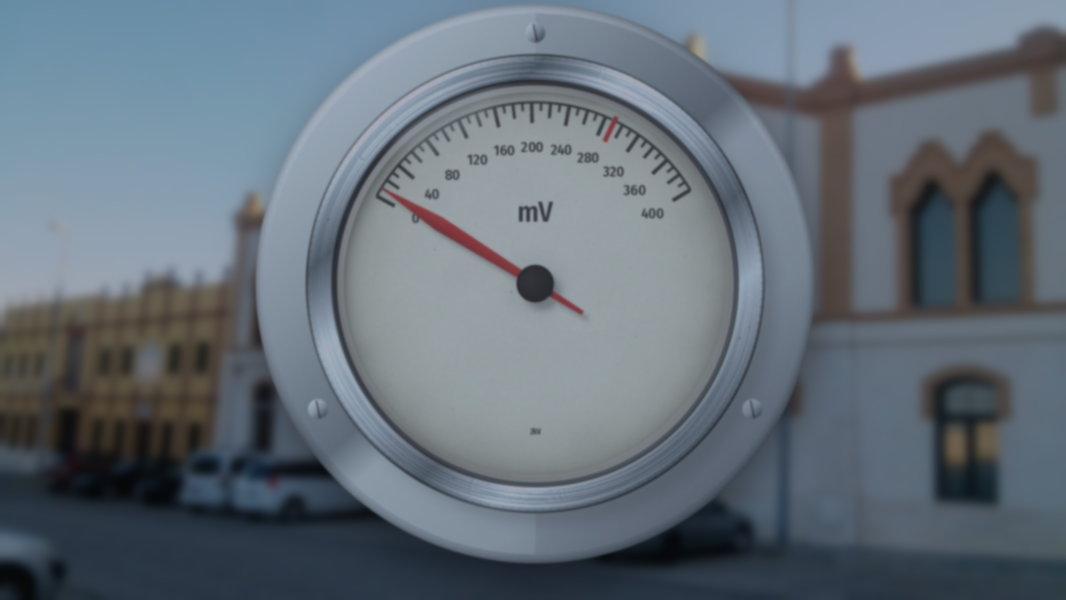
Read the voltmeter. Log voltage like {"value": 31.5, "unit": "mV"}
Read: {"value": 10, "unit": "mV"}
